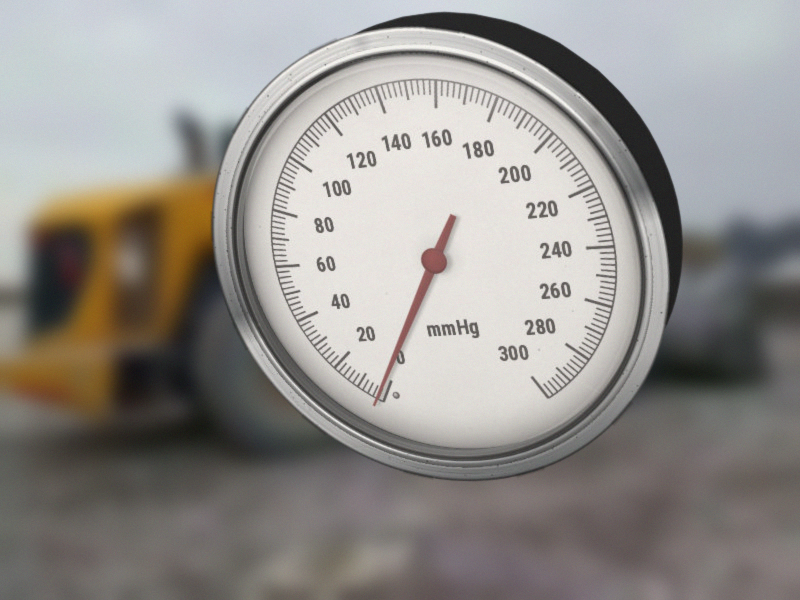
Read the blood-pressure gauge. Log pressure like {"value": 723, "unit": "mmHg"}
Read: {"value": 2, "unit": "mmHg"}
